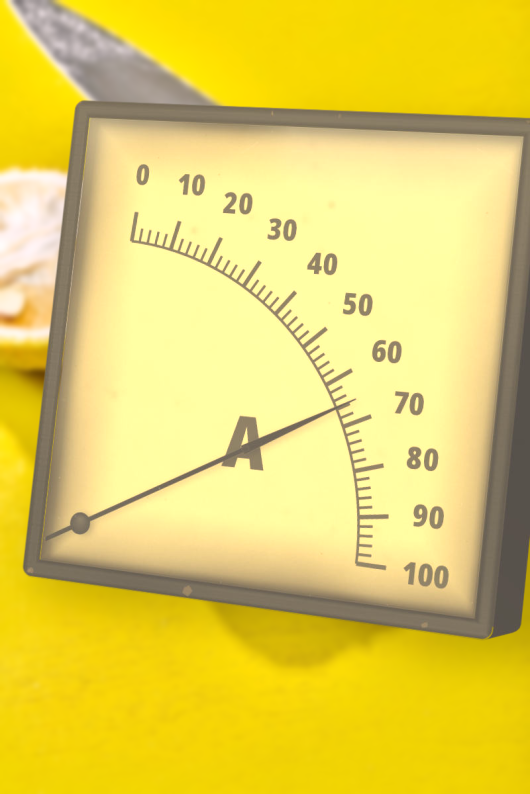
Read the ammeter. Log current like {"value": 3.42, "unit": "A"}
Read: {"value": 66, "unit": "A"}
